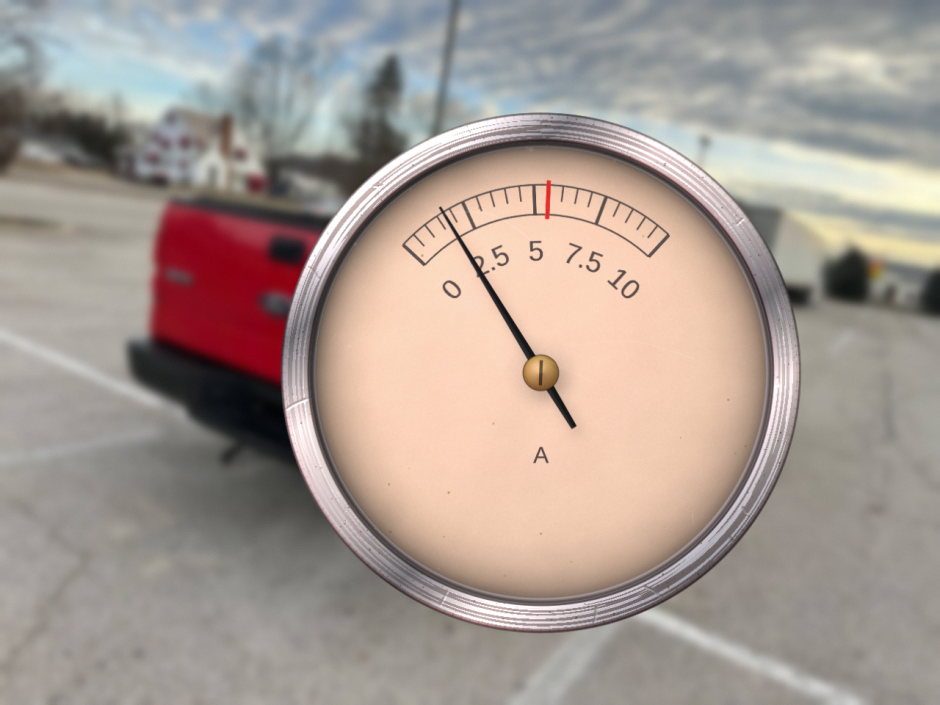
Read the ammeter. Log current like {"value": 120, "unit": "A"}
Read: {"value": 1.75, "unit": "A"}
